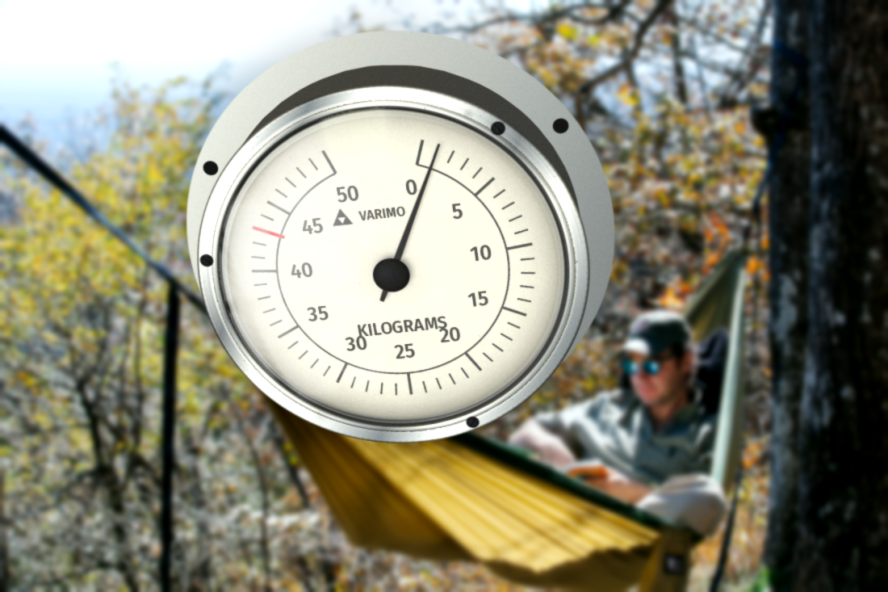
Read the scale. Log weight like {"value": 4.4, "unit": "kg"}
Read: {"value": 1, "unit": "kg"}
